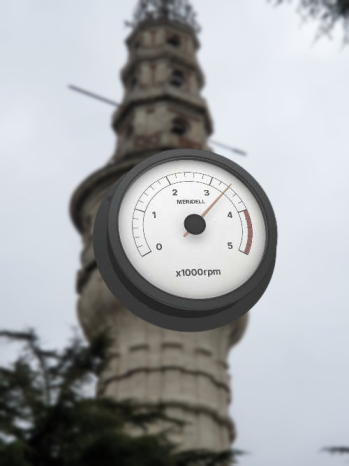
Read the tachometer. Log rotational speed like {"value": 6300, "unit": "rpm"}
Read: {"value": 3400, "unit": "rpm"}
